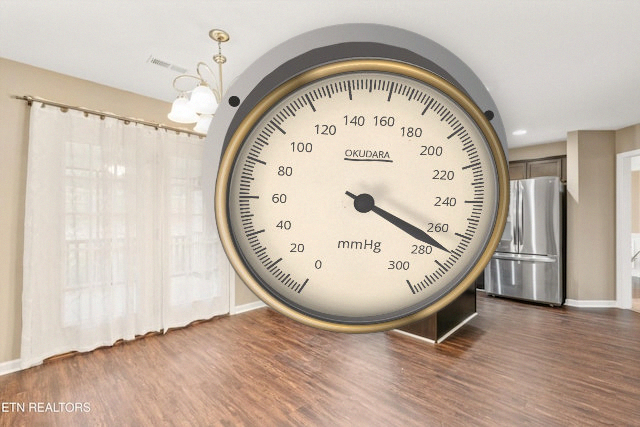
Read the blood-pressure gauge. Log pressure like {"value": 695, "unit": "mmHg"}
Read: {"value": 270, "unit": "mmHg"}
